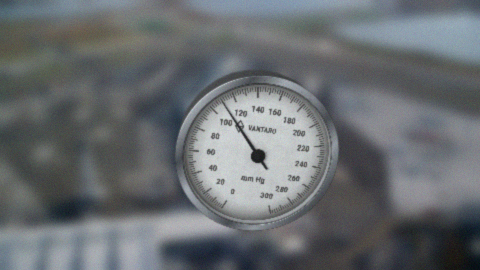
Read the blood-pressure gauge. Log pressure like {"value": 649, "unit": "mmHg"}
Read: {"value": 110, "unit": "mmHg"}
